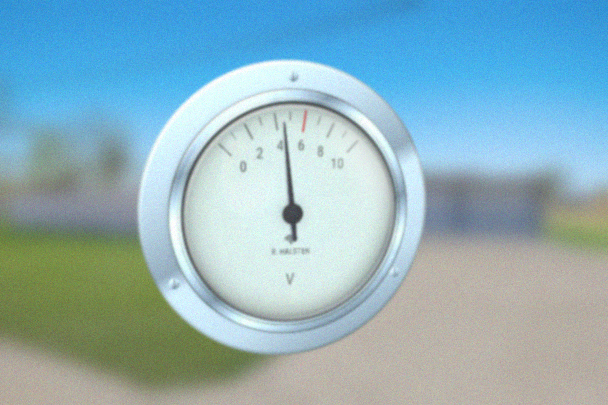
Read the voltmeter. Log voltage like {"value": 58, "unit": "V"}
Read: {"value": 4.5, "unit": "V"}
